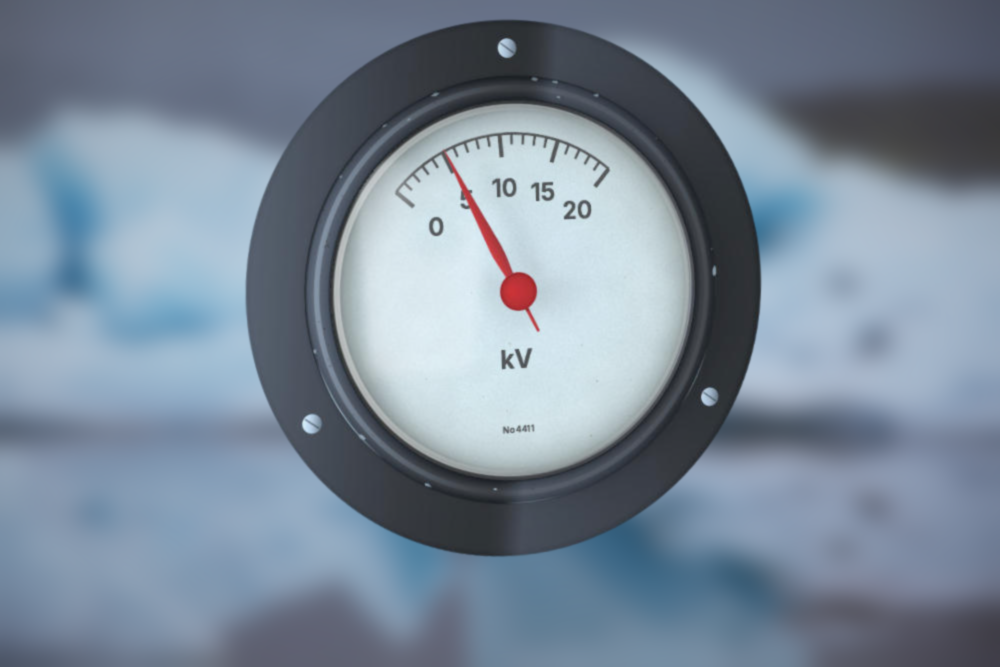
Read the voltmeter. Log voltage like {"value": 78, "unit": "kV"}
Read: {"value": 5, "unit": "kV"}
